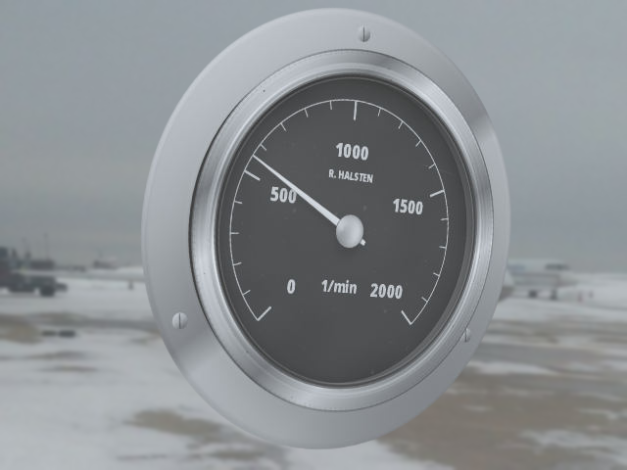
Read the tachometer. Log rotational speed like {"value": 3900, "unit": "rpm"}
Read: {"value": 550, "unit": "rpm"}
